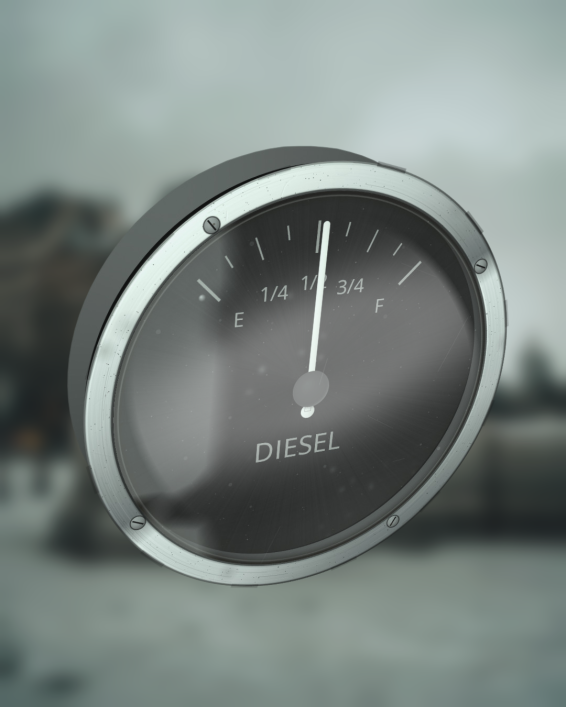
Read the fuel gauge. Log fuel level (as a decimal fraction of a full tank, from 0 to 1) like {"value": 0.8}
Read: {"value": 0.5}
